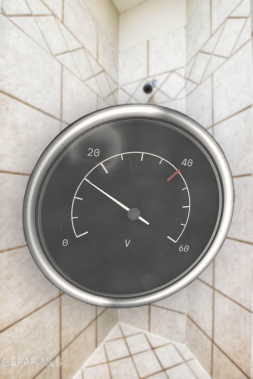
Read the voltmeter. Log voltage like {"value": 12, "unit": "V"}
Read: {"value": 15, "unit": "V"}
